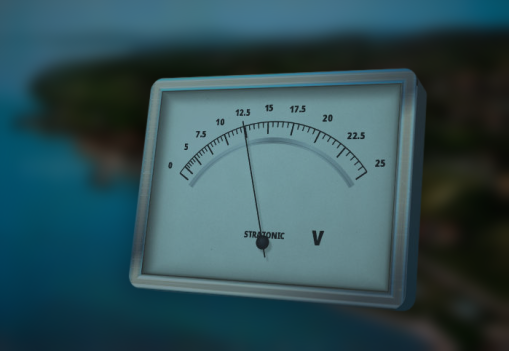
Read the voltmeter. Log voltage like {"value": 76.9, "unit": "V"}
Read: {"value": 12.5, "unit": "V"}
